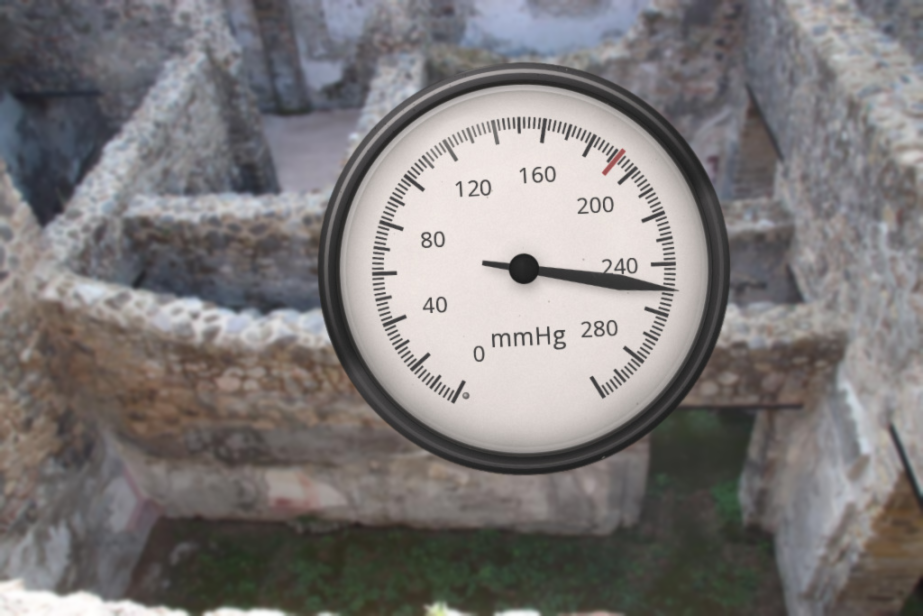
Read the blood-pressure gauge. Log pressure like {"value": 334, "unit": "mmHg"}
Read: {"value": 250, "unit": "mmHg"}
